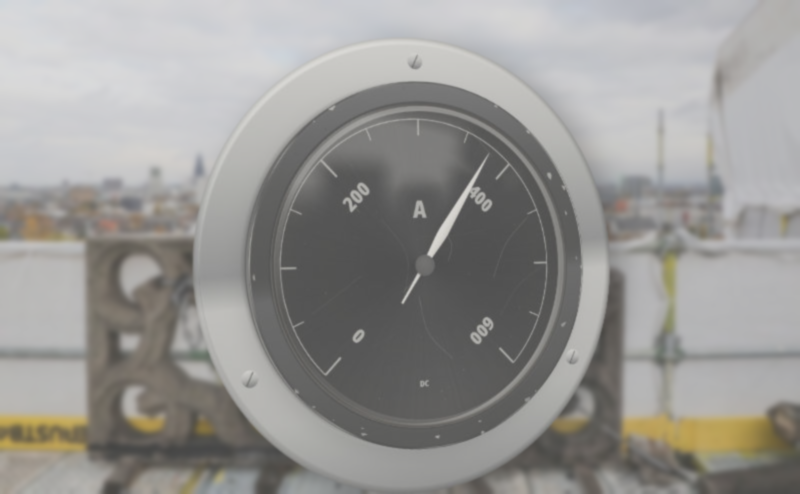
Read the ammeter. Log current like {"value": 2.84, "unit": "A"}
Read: {"value": 375, "unit": "A"}
